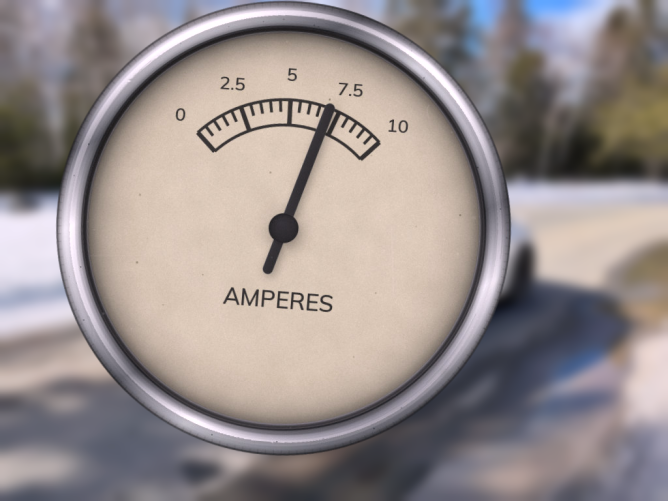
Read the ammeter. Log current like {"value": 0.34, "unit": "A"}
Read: {"value": 7, "unit": "A"}
